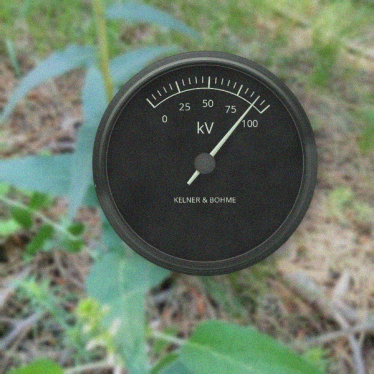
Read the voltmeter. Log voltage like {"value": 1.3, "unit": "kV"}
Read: {"value": 90, "unit": "kV"}
